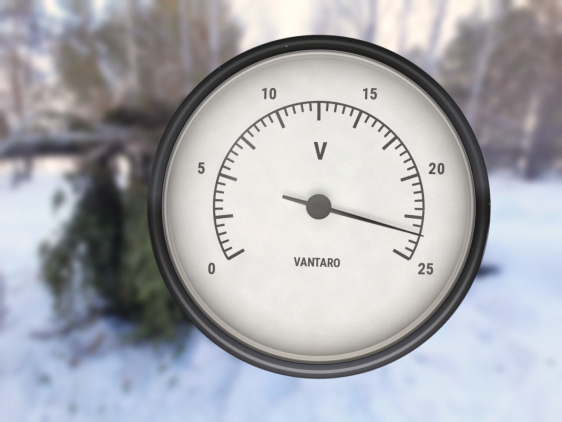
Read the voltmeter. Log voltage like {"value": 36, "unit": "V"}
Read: {"value": 23.5, "unit": "V"}
